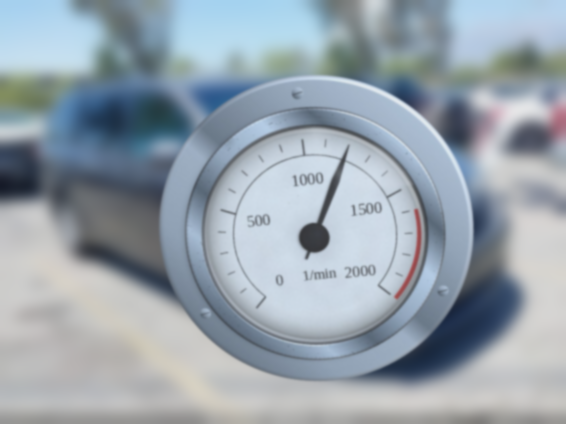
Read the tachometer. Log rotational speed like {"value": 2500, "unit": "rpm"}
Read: {"value": 1200, "unit": "rpm"}
